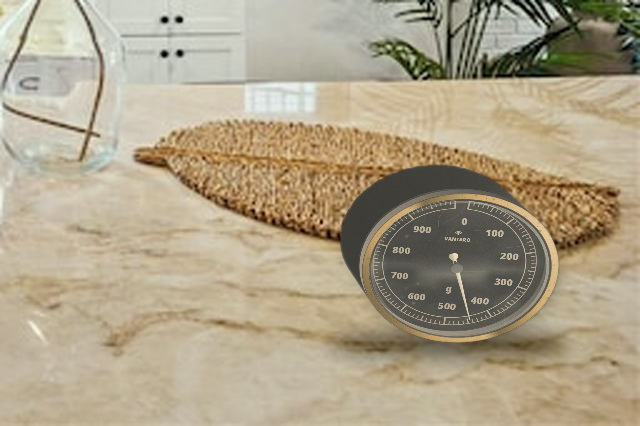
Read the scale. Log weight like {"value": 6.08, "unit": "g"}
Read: {"value": 450, "unit": "g"}
